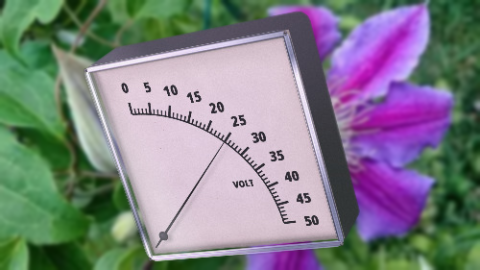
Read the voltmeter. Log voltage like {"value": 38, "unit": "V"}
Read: {"value": 25, "unit": "V"}
